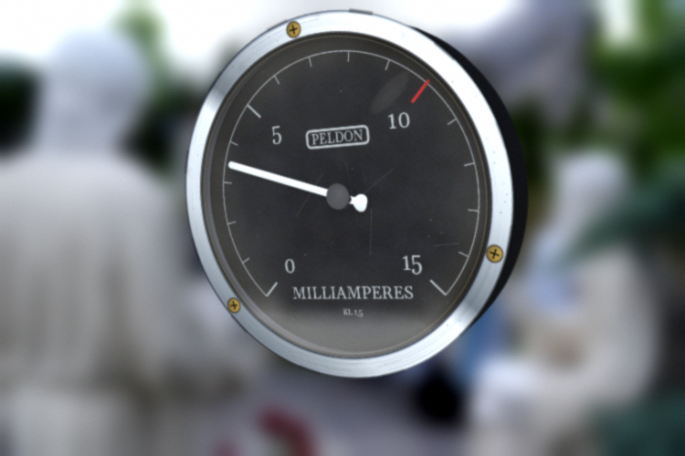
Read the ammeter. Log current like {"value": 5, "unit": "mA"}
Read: {"value": 3.5, "unit": "mA"}
